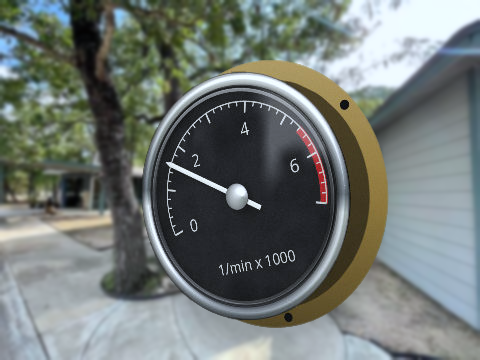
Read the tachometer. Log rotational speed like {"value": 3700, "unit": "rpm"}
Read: {"value": 1600, "unit": "rpm"}
